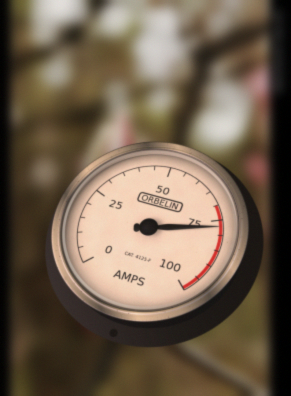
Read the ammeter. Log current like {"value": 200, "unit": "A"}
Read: {"value": 77.5, "unit": "A"}
